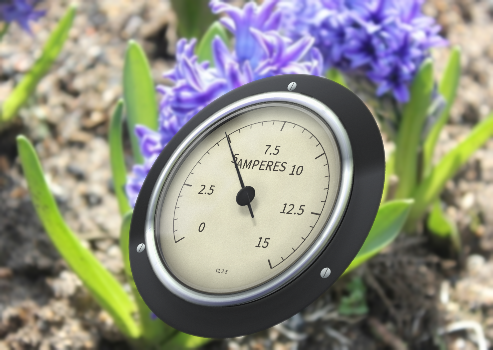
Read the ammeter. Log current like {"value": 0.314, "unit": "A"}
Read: {"value": 5, "unit": "A"}
